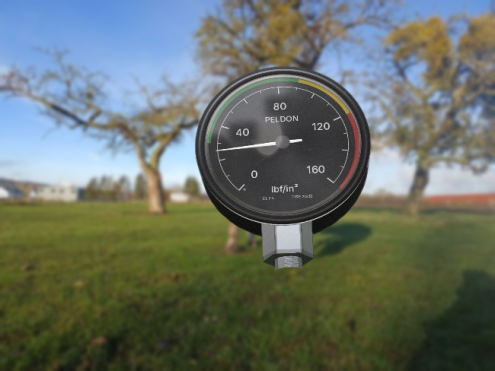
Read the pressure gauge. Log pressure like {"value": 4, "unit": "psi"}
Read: {"value": 25, "unit": "psi"}
